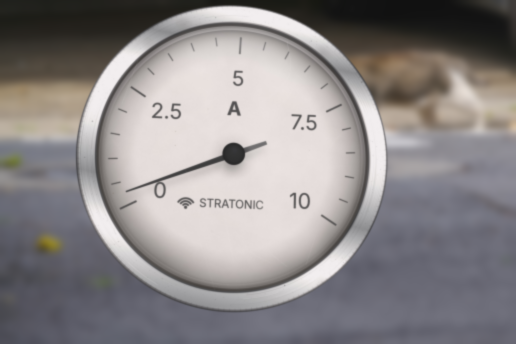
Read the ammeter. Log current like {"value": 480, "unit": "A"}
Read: {"value": 0.25, "unit": "A"}
